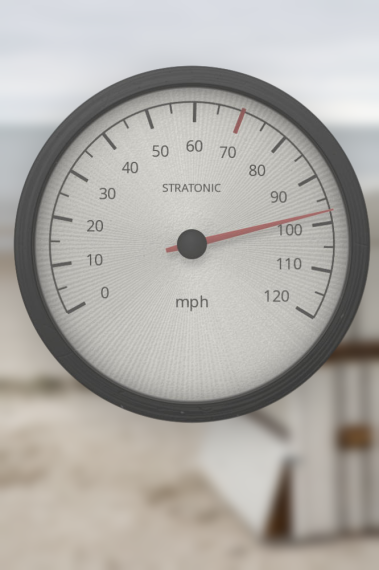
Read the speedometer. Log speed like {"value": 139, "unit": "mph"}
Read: {"value": 97.5, "unit": "mph"}
